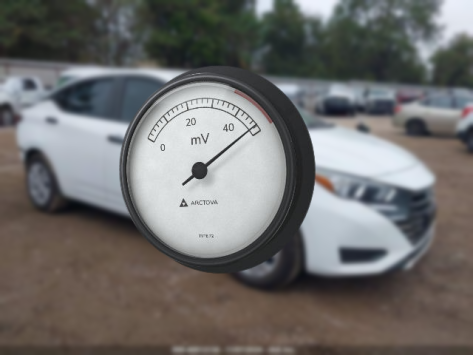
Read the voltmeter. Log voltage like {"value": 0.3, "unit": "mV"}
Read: {"value": 48, "unit": "mV"}
